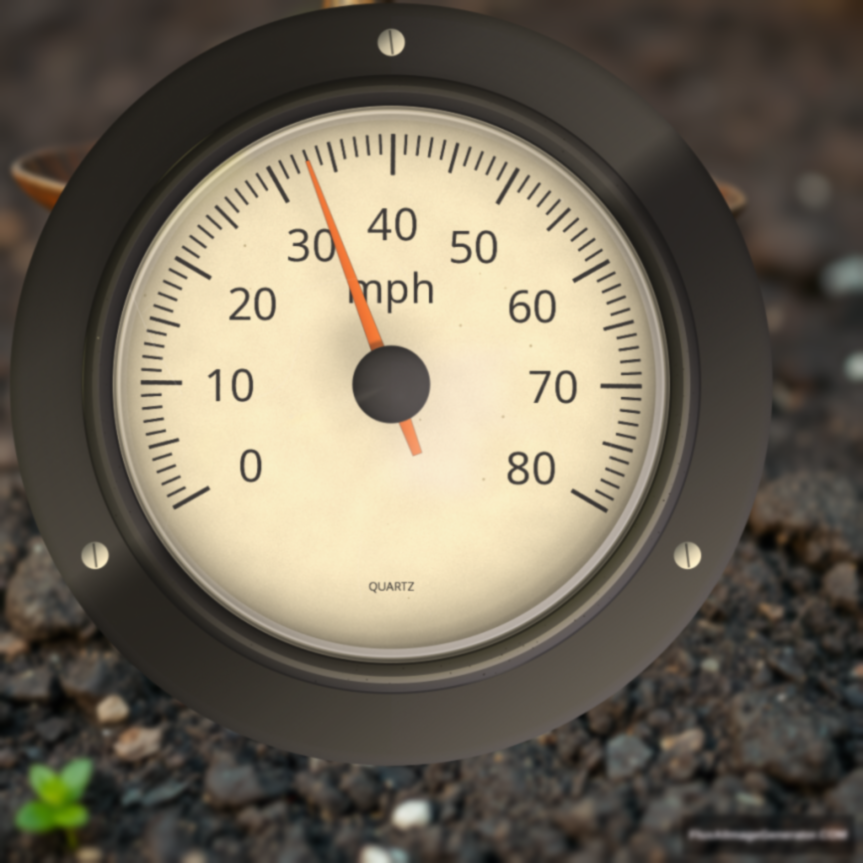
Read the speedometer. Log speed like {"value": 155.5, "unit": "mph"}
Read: {"value": 33, "unit": "mph"}
